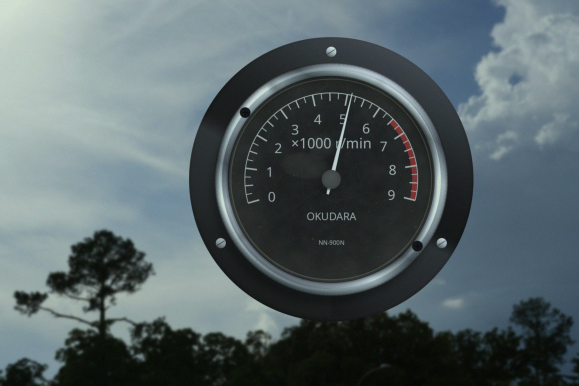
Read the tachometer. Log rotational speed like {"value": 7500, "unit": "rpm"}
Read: {"value": 5125, "unit": "rpm"}
